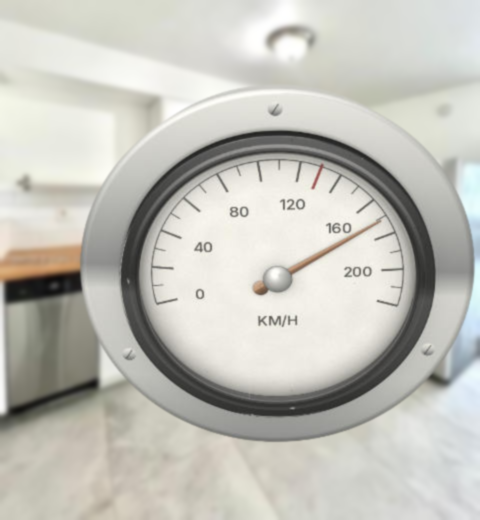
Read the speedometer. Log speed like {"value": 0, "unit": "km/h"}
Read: {"value": 170, "unit": "km/h"}
